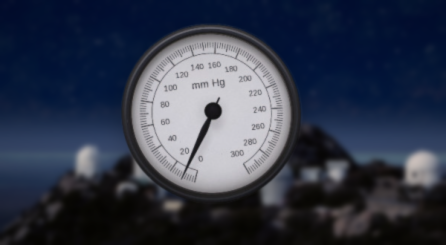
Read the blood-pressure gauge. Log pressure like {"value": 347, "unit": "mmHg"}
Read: {"value": 10, "unit": "mmHg"}
